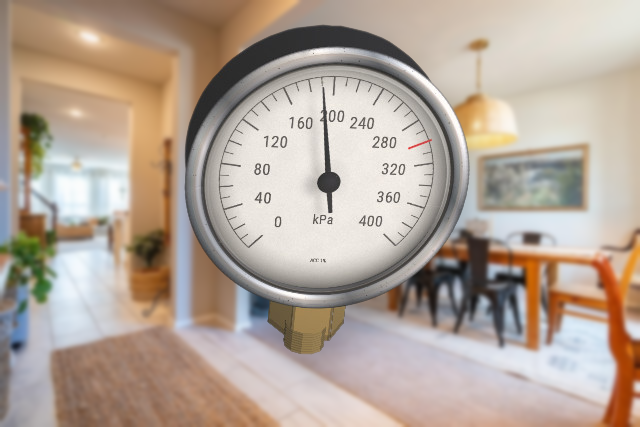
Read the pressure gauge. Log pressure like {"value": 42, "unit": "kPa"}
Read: {"value": 190, "unit": "kPa"}
